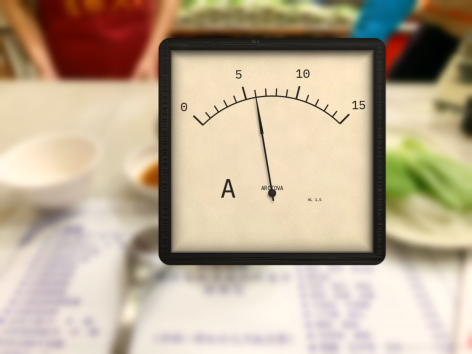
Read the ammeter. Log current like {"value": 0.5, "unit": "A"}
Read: {"value": 6, "unit": "A"}
